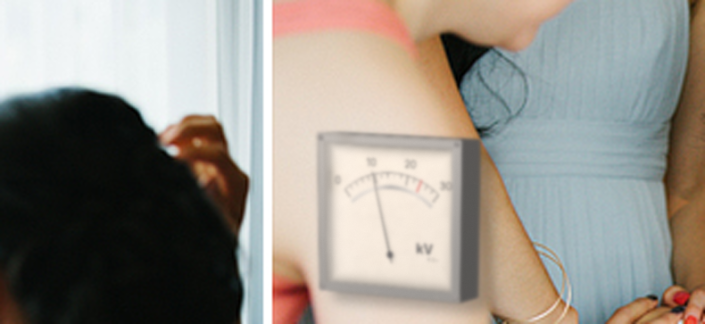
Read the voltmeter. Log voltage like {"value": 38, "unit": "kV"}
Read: {"value": 10, "unit": "kV"}
